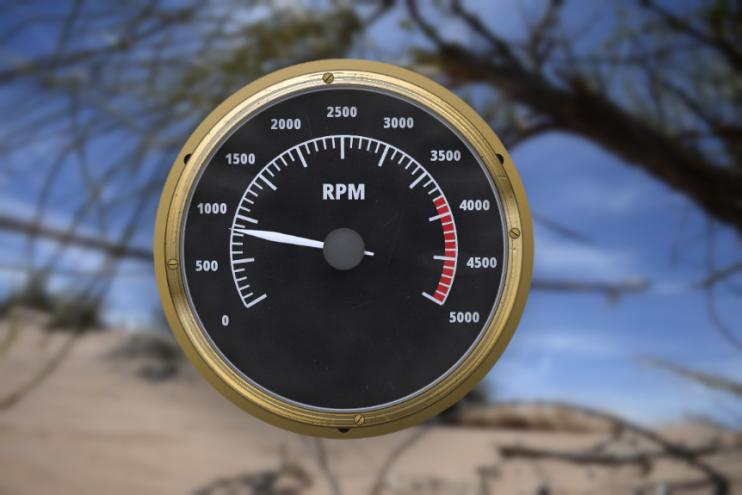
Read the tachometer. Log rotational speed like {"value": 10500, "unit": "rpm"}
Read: {"value": 850, "unit": "rpm"}
